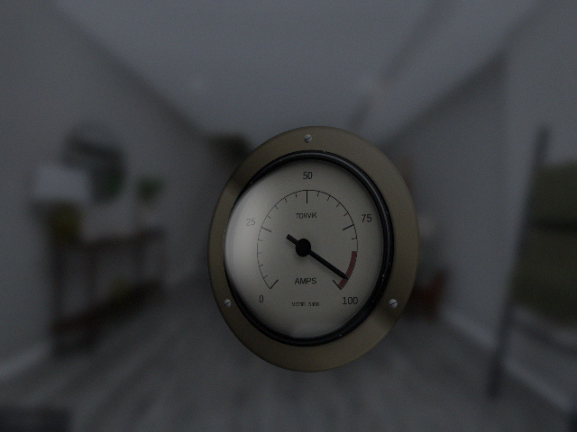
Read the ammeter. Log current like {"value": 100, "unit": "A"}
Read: {"value": 95, "unit": "A"}
